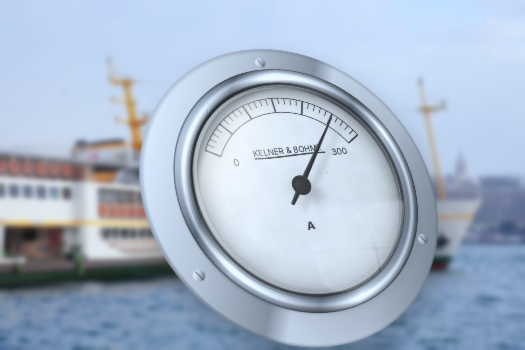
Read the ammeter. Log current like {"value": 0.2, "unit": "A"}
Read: {"value": 250, "unit": "A"}
